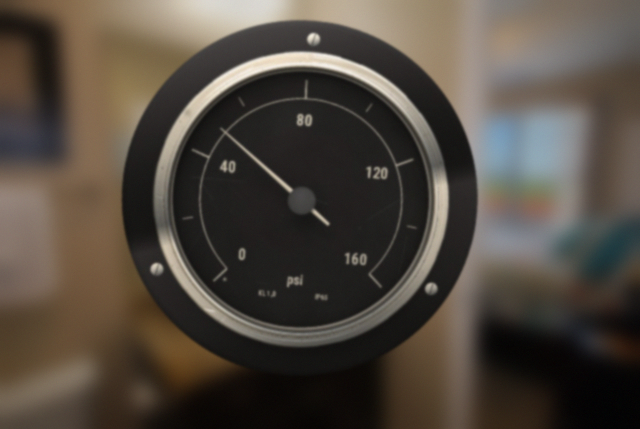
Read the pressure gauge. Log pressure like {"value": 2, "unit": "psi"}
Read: {"value": 50, "unit": "psi"}
